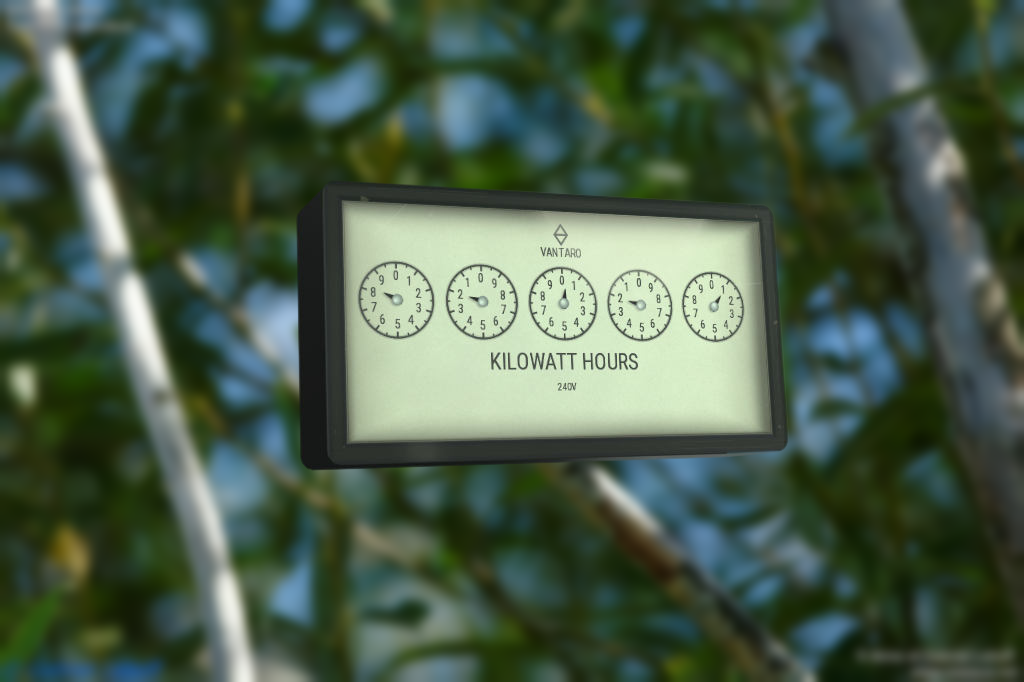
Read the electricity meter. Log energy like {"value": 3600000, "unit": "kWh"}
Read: {"value": 82021, "unit": "kWh"}
